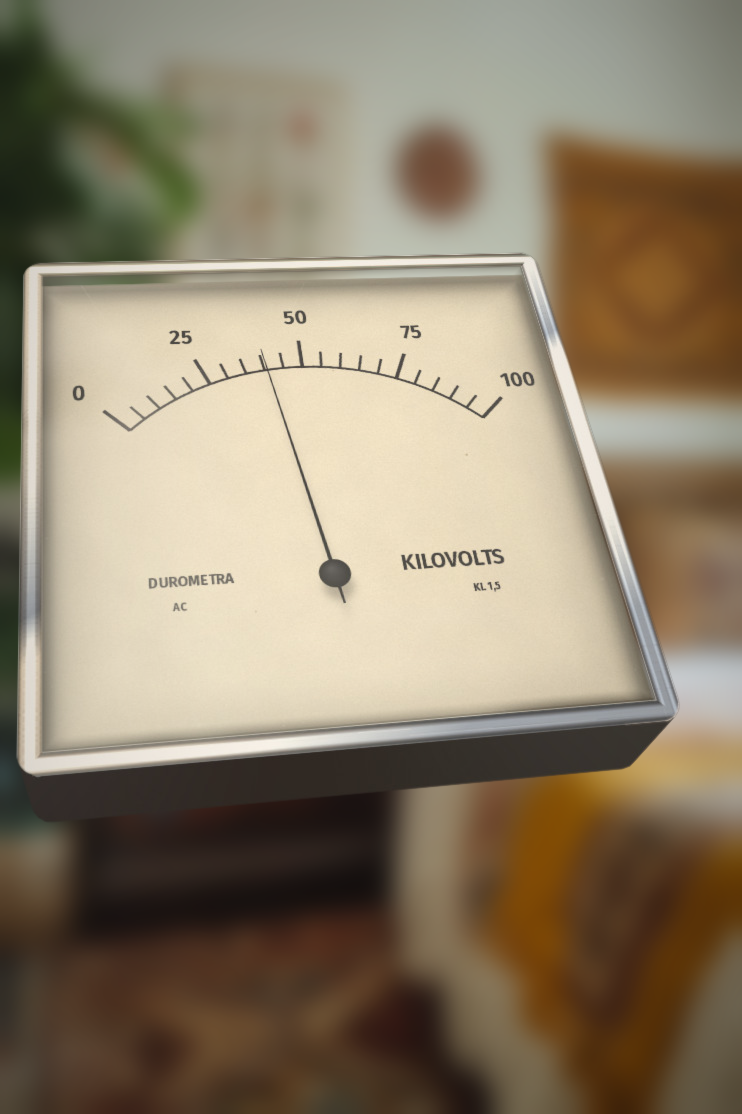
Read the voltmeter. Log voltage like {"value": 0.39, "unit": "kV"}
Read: {"value": 40, "unit": "kV"}
